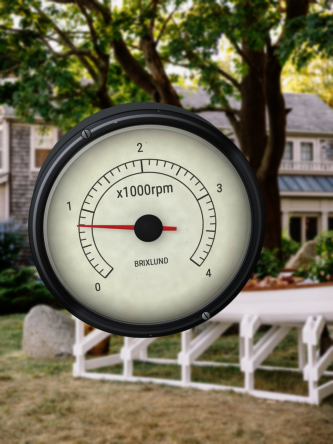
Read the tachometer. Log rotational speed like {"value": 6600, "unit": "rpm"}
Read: {"value": 800, "unit": "rpm"}
